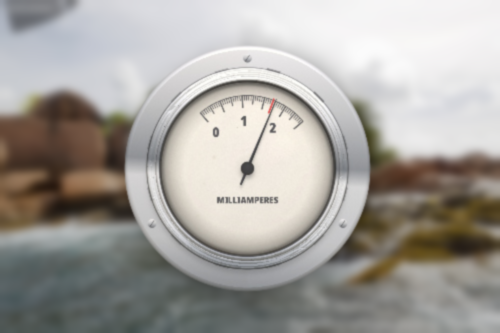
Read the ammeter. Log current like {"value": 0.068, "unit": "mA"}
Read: {"value": 1.75, "unit": "mA"}
